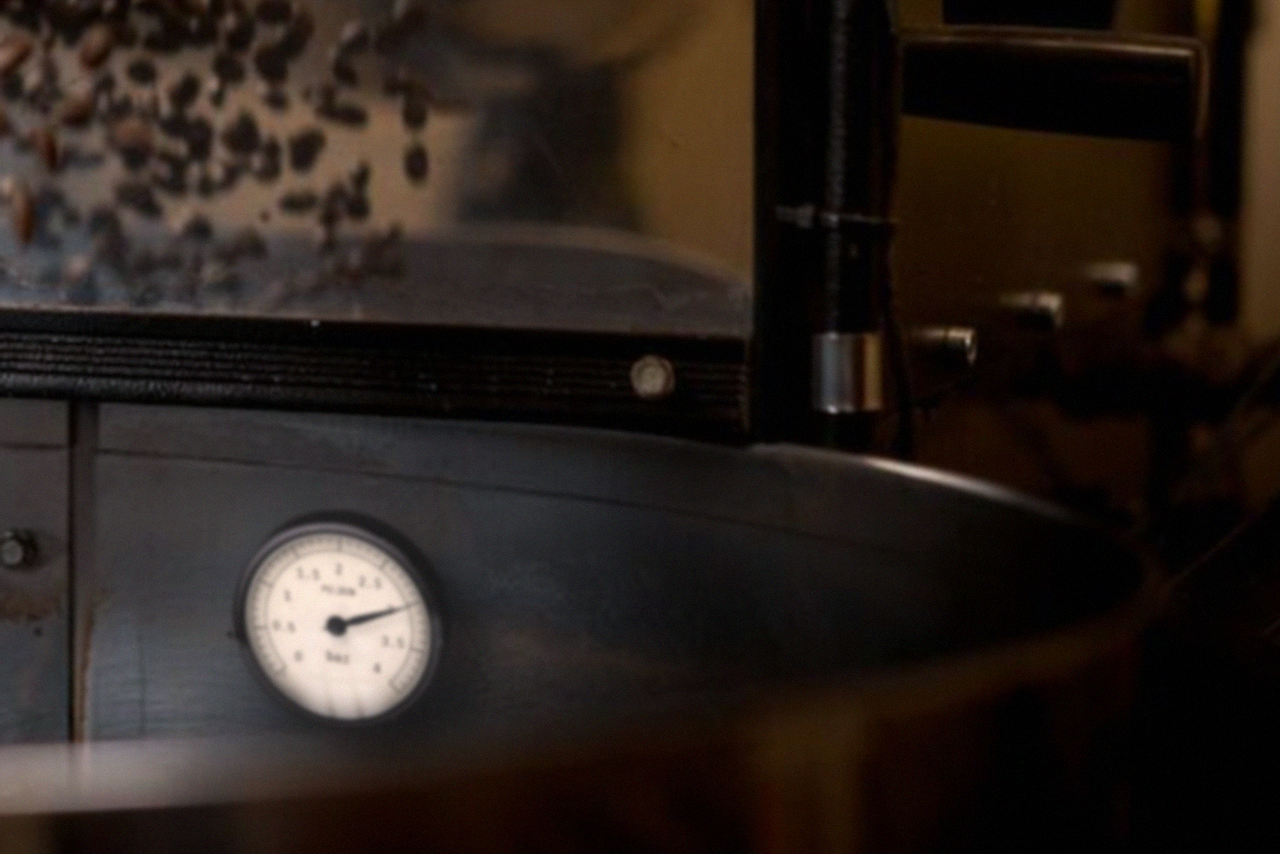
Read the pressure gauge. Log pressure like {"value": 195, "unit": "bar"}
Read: {"value": 3, "unit": "bar"}
